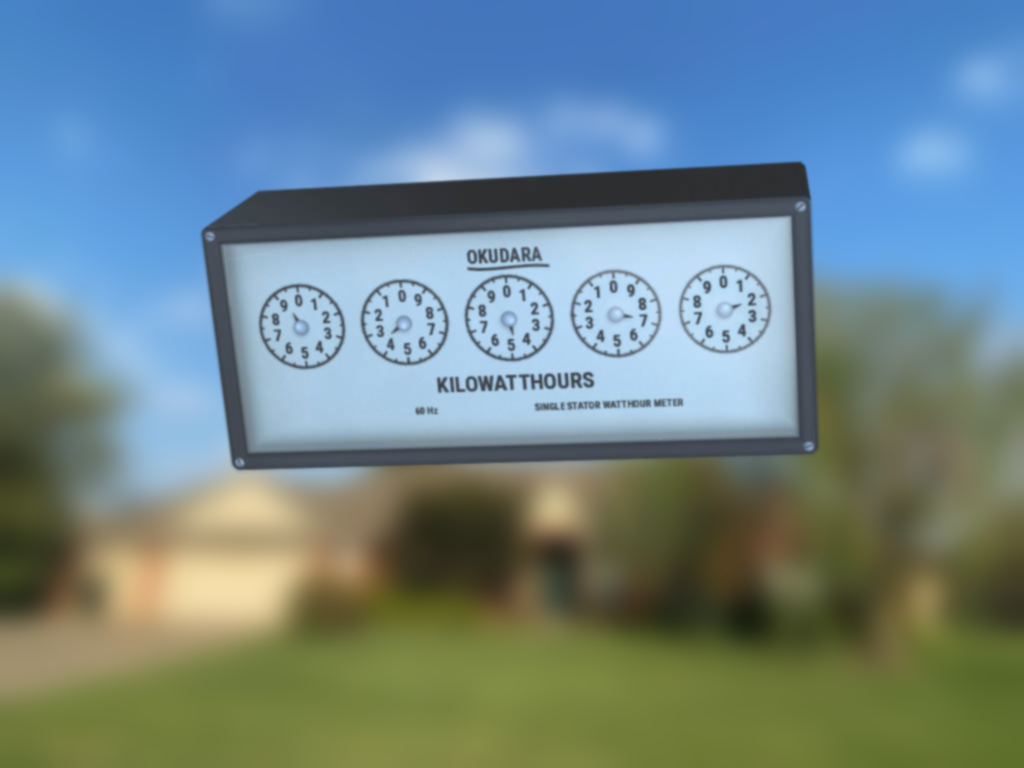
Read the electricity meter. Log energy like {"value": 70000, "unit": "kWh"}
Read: {"value": 93472, "unit": "kWh"}
